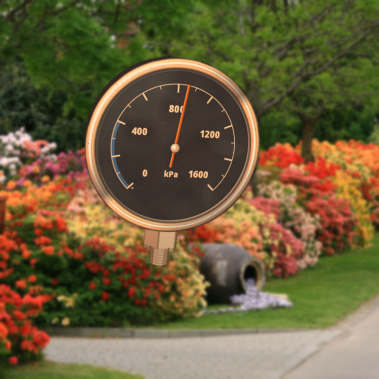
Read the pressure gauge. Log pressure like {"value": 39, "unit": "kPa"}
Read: {"value": 850, "unit": "kPa"}
